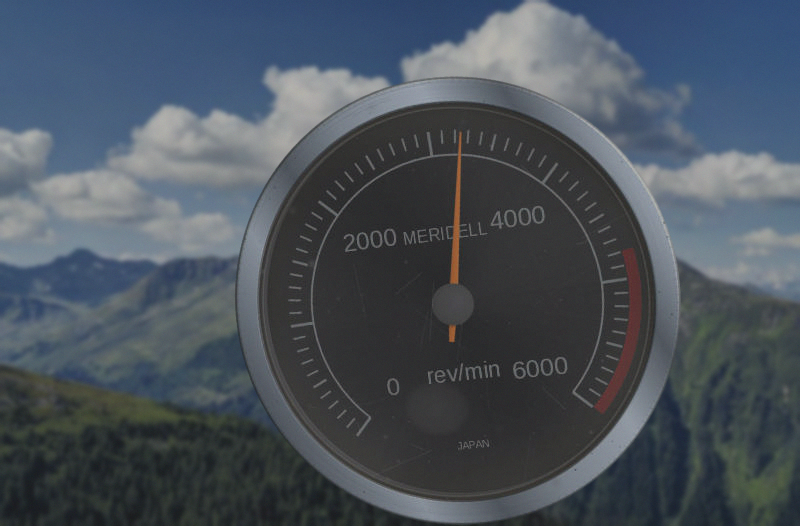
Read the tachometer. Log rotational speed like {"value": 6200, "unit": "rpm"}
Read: {"value": 3250, "unit": "rpm"}
